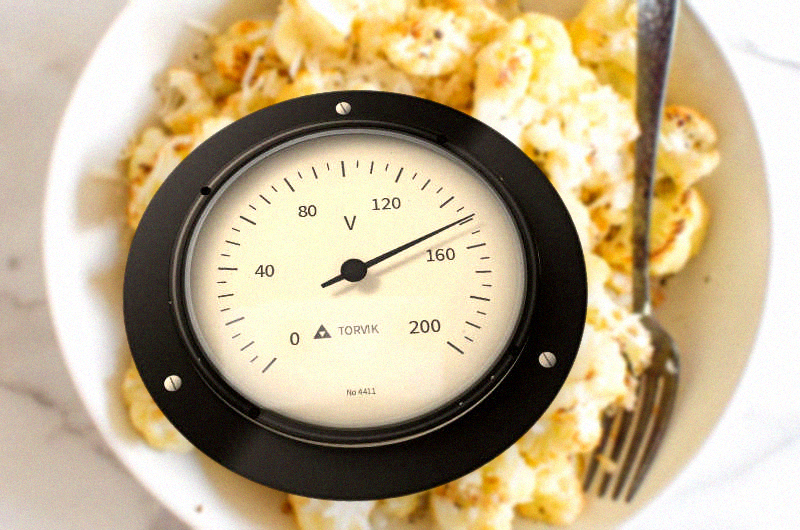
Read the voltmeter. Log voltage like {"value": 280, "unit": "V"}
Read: {"value": 150, "unit": "V"}
